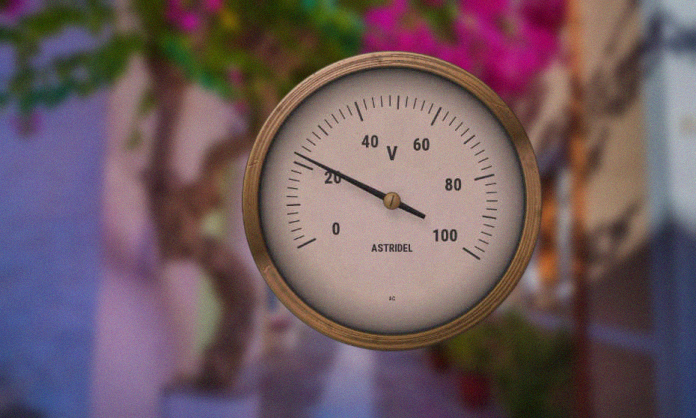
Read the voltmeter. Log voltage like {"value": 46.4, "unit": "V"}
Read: {"value": 22, "unit": "V"}
